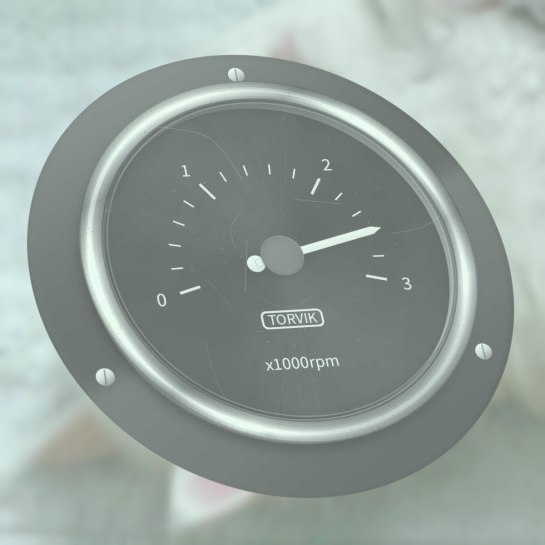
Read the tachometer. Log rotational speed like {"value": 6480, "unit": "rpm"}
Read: {"value": 2600, "unit": "rpm"}
